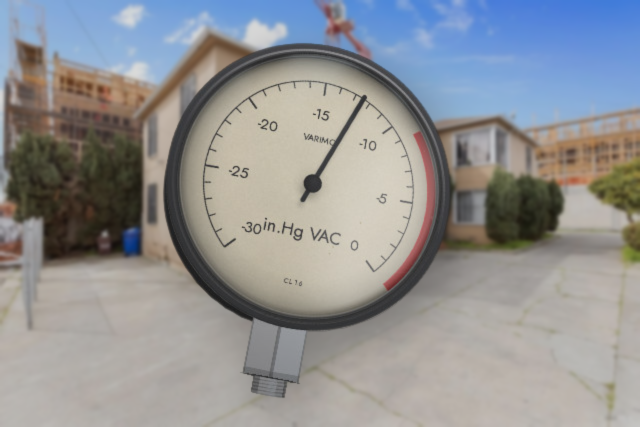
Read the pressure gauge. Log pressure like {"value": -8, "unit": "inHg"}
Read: {"value": -12.5, "unit": "inHg"}
